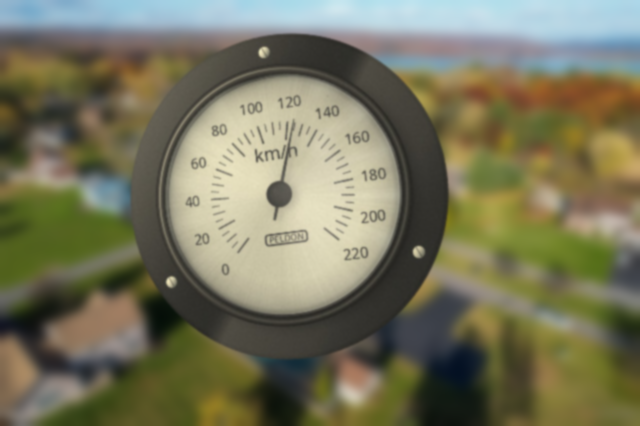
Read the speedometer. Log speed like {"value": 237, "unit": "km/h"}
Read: {"value": 125, "unit": "km/h"}
